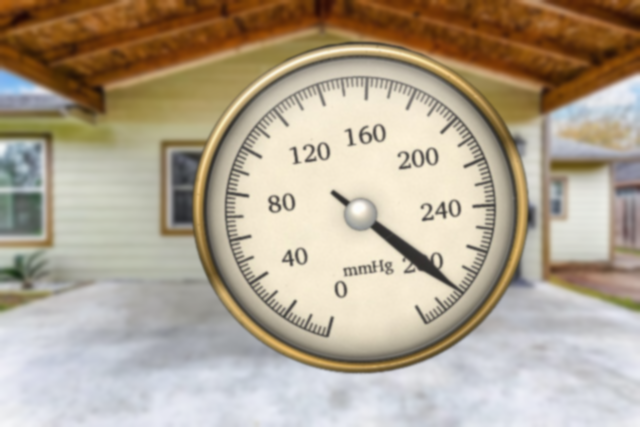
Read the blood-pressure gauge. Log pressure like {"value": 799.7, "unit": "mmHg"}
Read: {"value": 280, "unit": "mmHg"}
